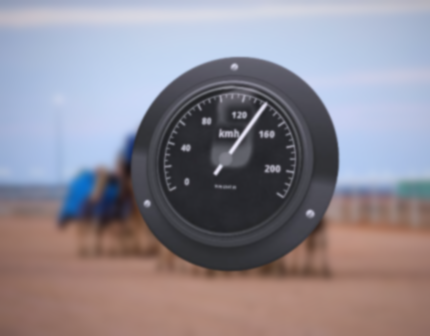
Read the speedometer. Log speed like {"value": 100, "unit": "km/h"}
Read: {"value": 140, "unit": "km/h"}
